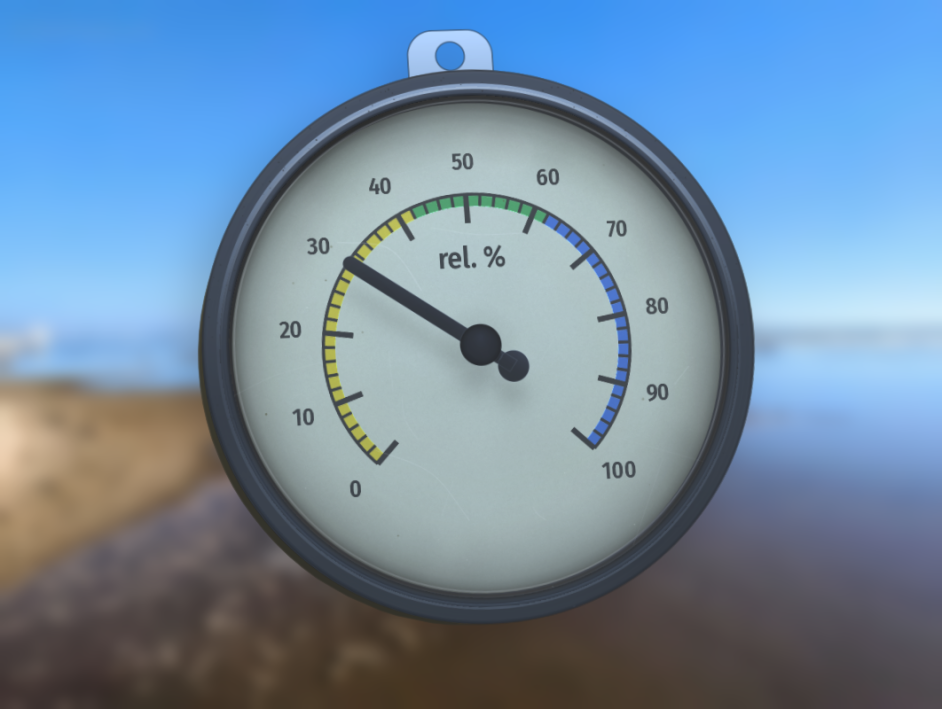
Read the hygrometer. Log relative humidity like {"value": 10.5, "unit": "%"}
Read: {"value": 30, "unit": "%"}
